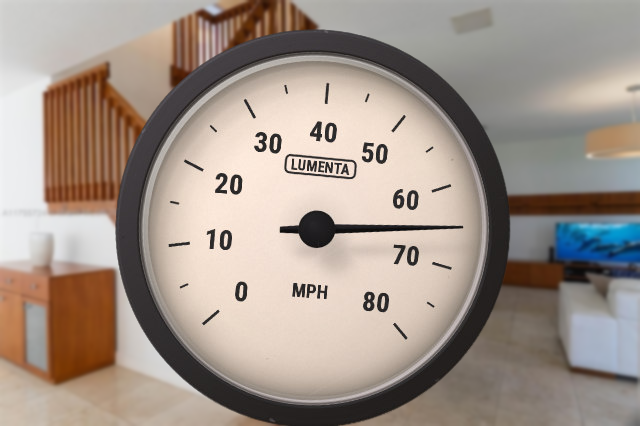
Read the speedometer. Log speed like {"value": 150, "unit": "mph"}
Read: {"value": 65, "unit": "mph"}
